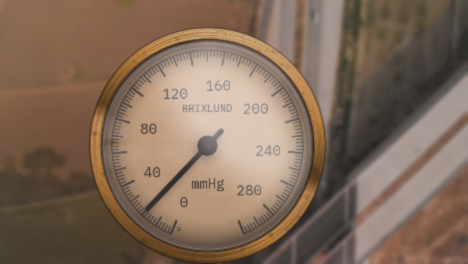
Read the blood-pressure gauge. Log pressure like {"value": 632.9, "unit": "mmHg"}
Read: {"value": 20, "unit": "mmHg"}
